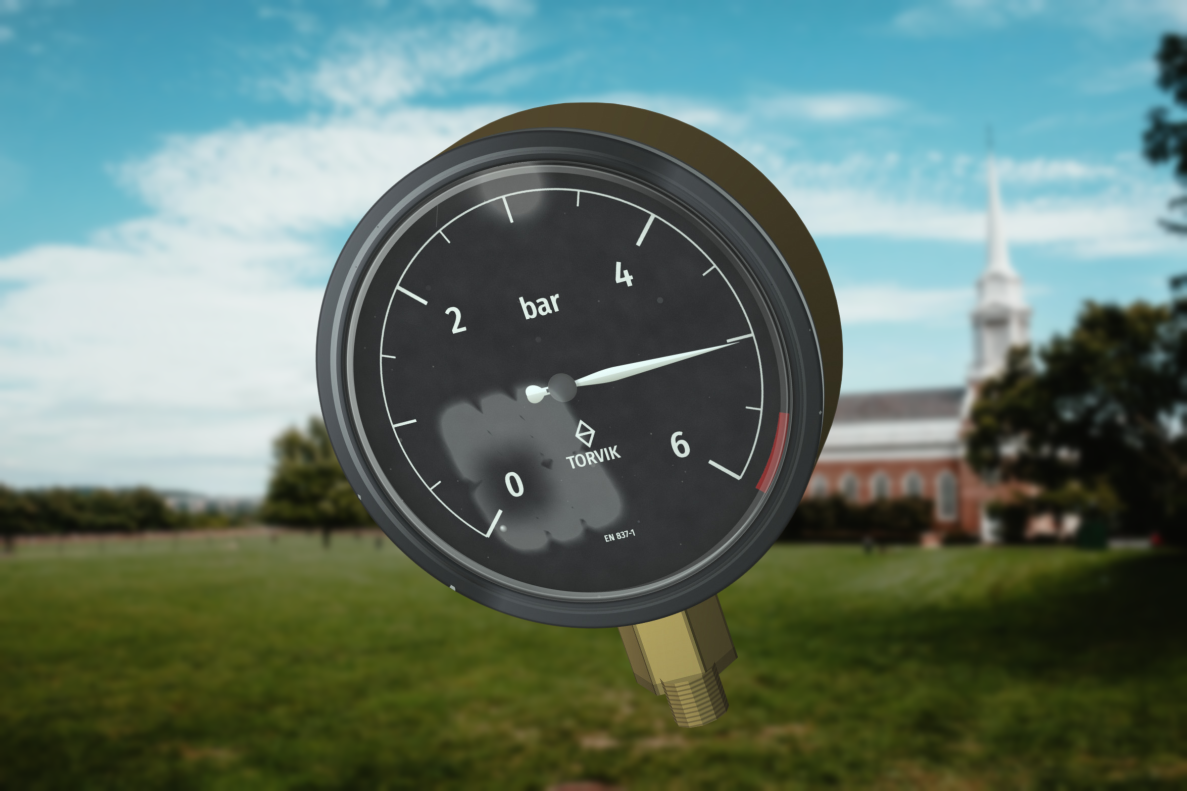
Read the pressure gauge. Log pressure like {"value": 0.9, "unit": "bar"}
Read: {"value": 5, "unit": "bar"}
